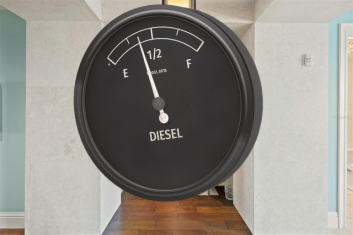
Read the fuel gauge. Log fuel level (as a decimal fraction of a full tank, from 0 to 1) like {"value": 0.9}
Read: {"value": 0.375}
